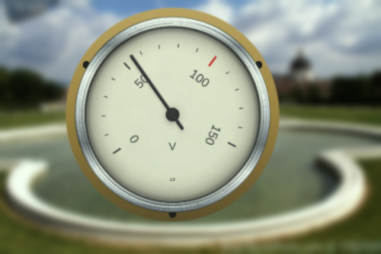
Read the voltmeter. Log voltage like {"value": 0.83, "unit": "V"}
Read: {"value": 55, "unit": "V"}
